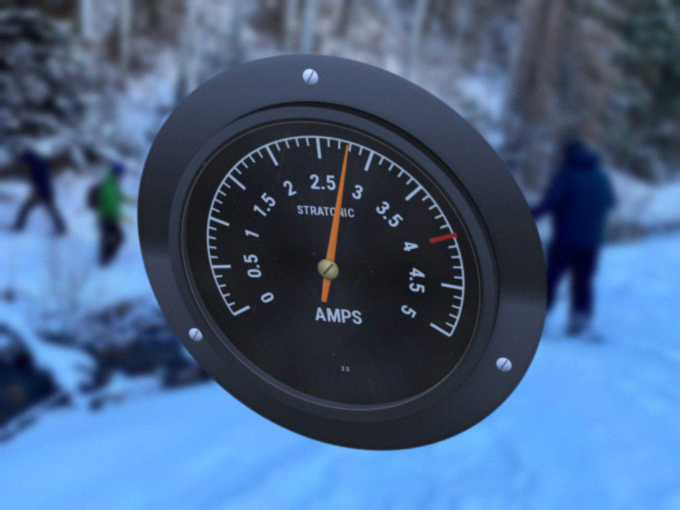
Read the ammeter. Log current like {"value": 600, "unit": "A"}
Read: {"value": 2.8, "unit": "A"}
